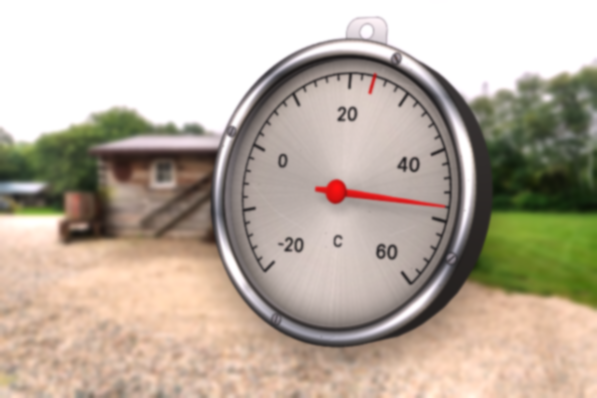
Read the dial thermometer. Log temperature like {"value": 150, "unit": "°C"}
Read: {"value": 48, "unit": "°C"}
